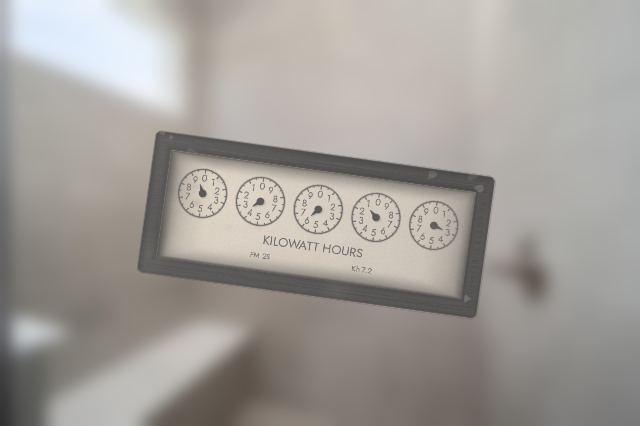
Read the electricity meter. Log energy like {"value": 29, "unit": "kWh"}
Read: {"value": 93613, "unit": "kWh"}
